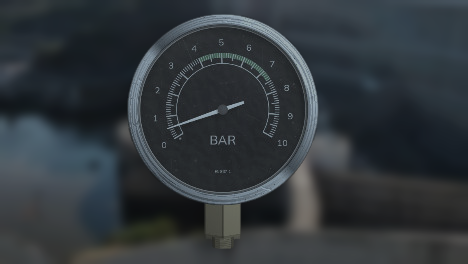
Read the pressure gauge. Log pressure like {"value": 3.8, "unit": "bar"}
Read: {"value": 0.5, "unit": "bar"}
